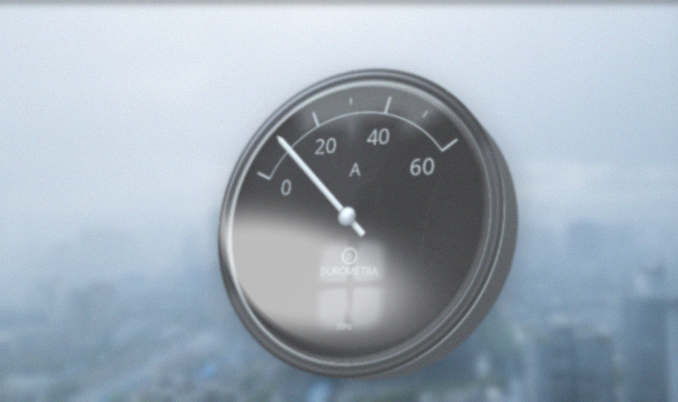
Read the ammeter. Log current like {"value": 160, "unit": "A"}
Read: {"value": 10, "unit": "A"}
